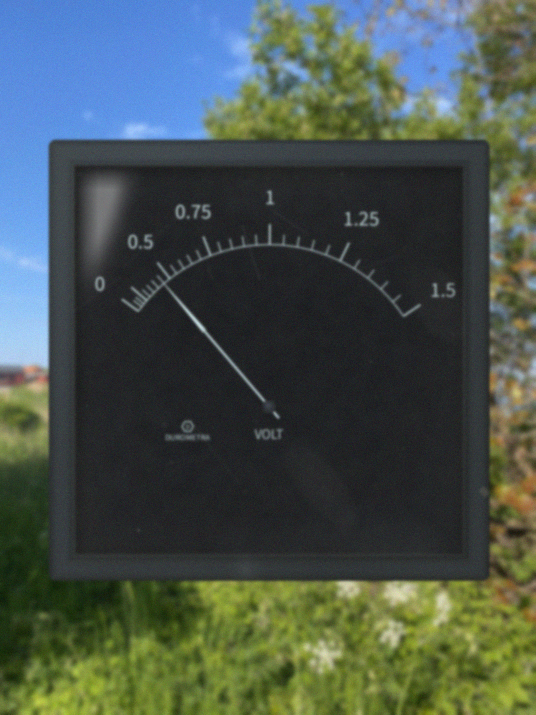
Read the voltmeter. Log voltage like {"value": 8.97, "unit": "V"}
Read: {"value": 0.45, "unit": "V"}
